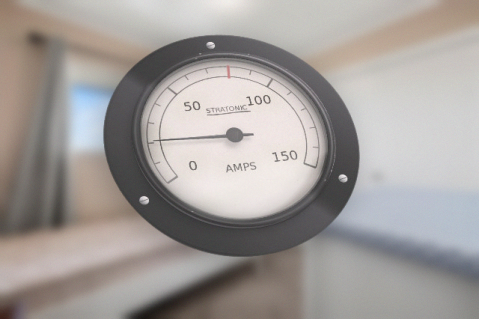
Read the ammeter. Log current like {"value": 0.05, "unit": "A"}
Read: {"value": 20, "unit": "A"}
